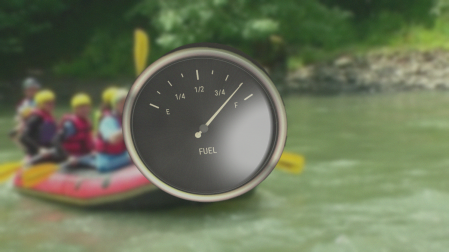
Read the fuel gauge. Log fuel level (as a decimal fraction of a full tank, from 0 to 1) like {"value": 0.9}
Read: {"value": 0.875}
